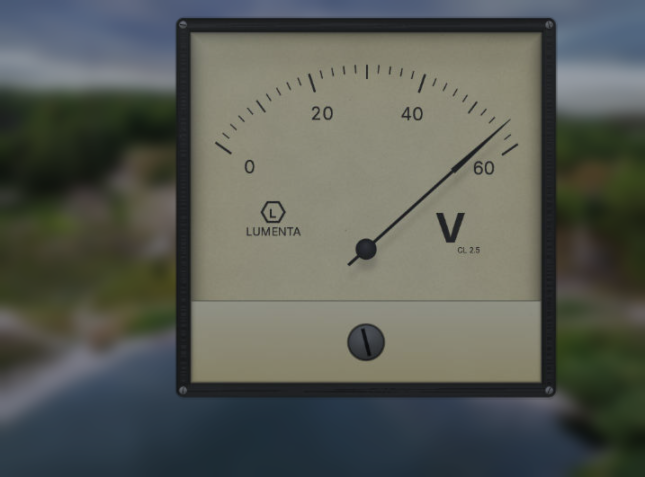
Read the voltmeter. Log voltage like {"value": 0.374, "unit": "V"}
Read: {"value": 56, "unit": "V"}
